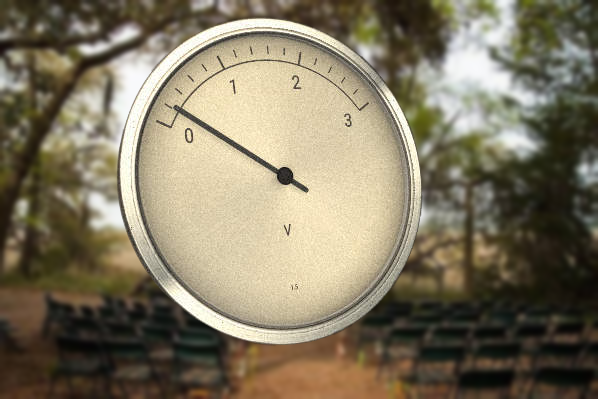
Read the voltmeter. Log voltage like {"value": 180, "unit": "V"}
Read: {"value": 0.2, "unit": "V"}
